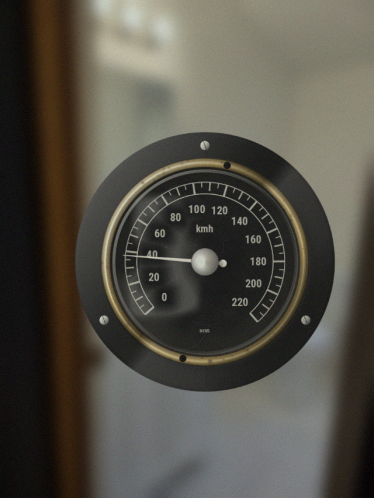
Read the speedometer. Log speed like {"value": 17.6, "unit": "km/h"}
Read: {"value": 37.5, "unit": "km/h"}
